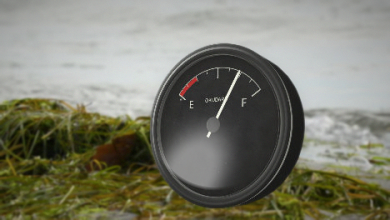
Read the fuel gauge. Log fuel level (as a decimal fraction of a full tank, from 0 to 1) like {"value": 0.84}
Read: {"value": 0.75}
